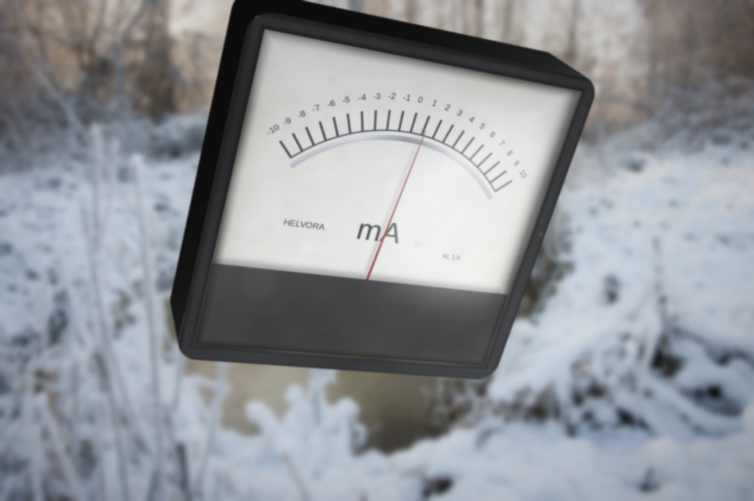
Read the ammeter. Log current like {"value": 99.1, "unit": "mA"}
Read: {"value": 1, "unit": "mA"}
